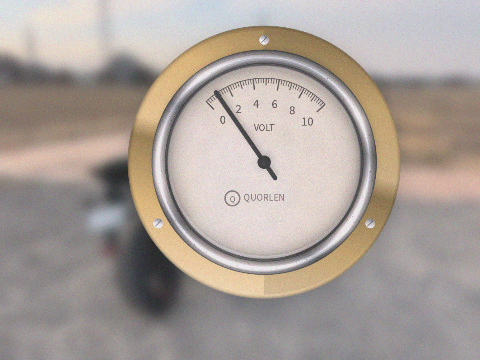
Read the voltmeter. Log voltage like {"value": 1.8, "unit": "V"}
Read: {"value": 1, "unit": "V"}
